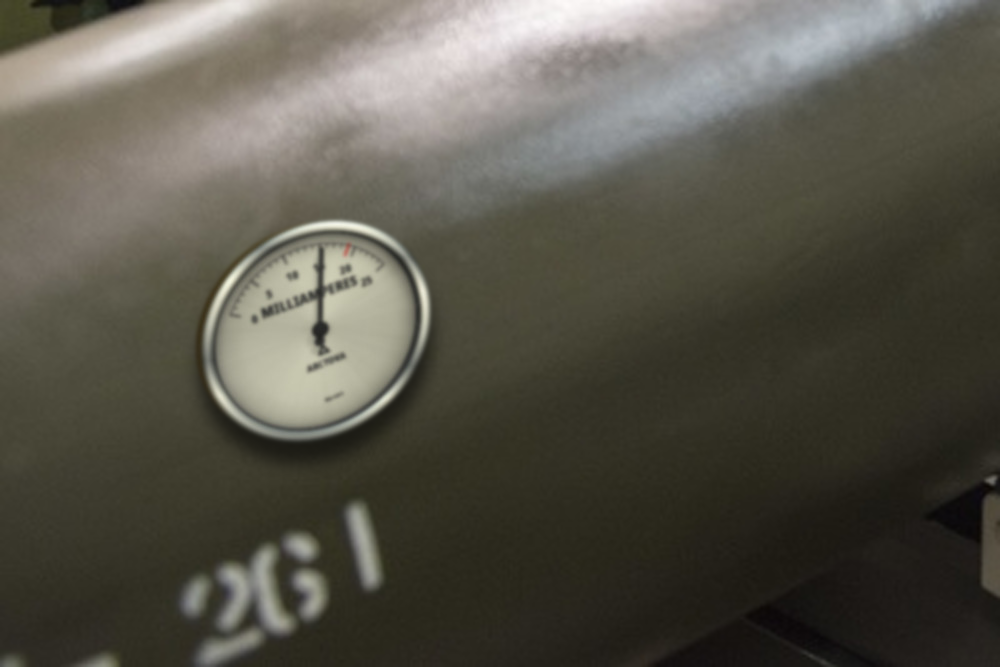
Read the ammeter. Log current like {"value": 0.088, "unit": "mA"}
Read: {"value": 15, "unit": "mA"}
